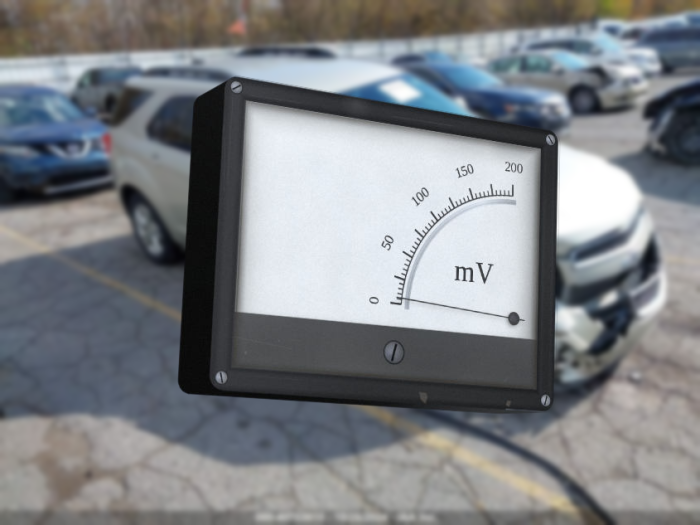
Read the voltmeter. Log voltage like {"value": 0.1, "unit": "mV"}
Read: {"value": 5, "unit": "mV"}
